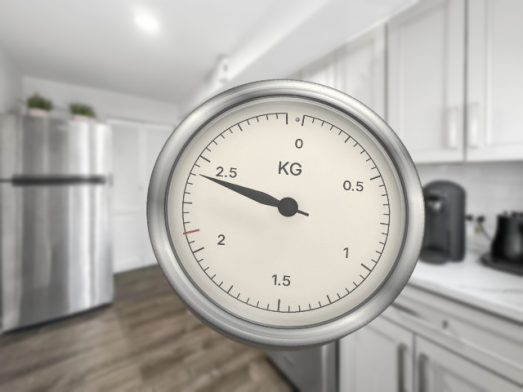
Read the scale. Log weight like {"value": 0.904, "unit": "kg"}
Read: {"value": 2.4, "unit": "kg"}
